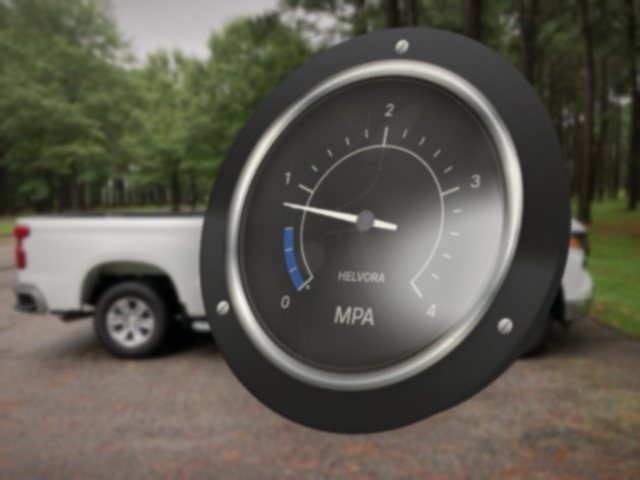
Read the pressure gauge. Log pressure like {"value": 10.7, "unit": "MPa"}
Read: {"value": 0.8, "unit": "MPa"}
